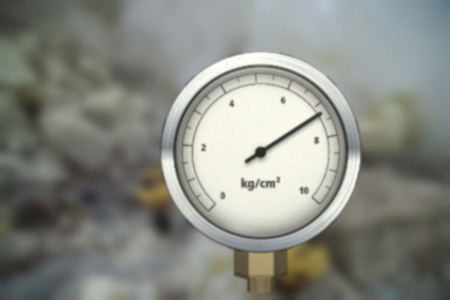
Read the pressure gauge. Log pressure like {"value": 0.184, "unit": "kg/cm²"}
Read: {"value": 7.25, "unit": "kg/cm²"}
